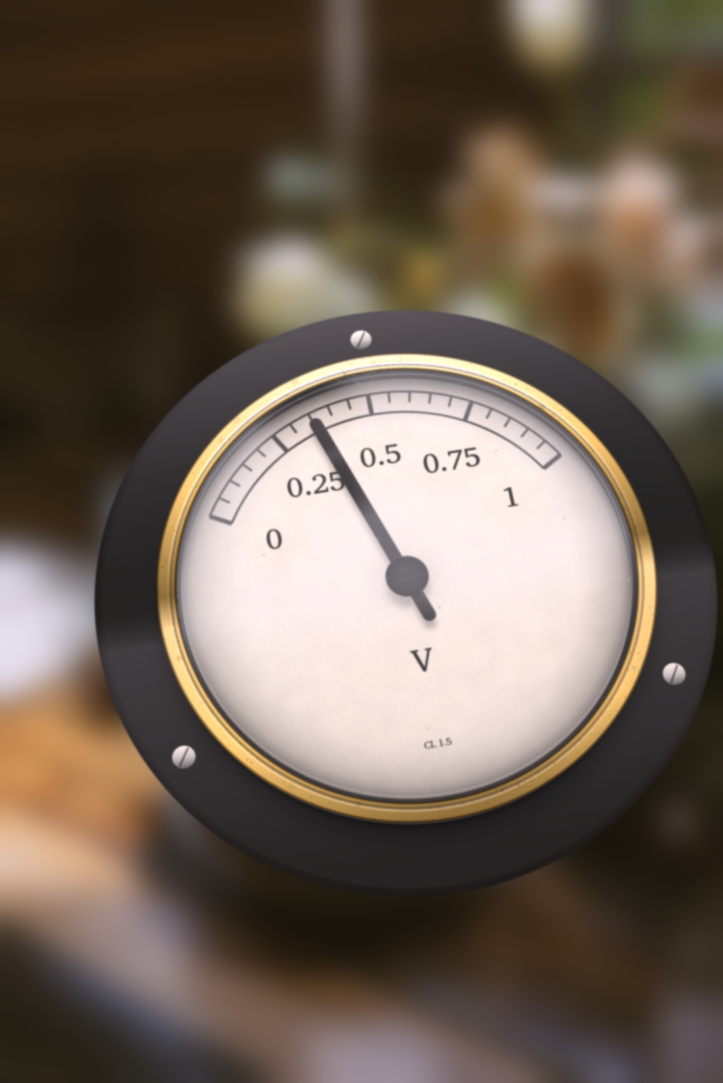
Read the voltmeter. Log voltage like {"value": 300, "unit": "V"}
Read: {"value": 0.35, "unit": "V"}
